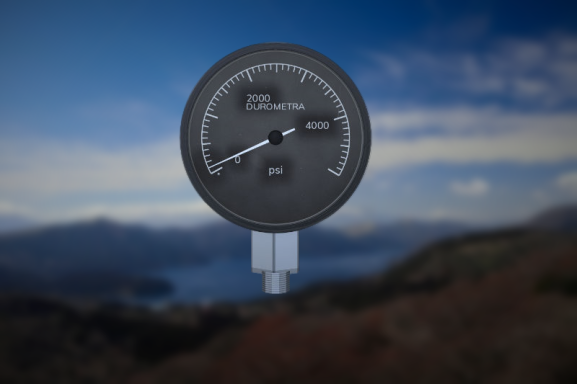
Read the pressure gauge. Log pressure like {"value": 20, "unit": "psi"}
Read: {"value": 100, "unit": "psi"}
